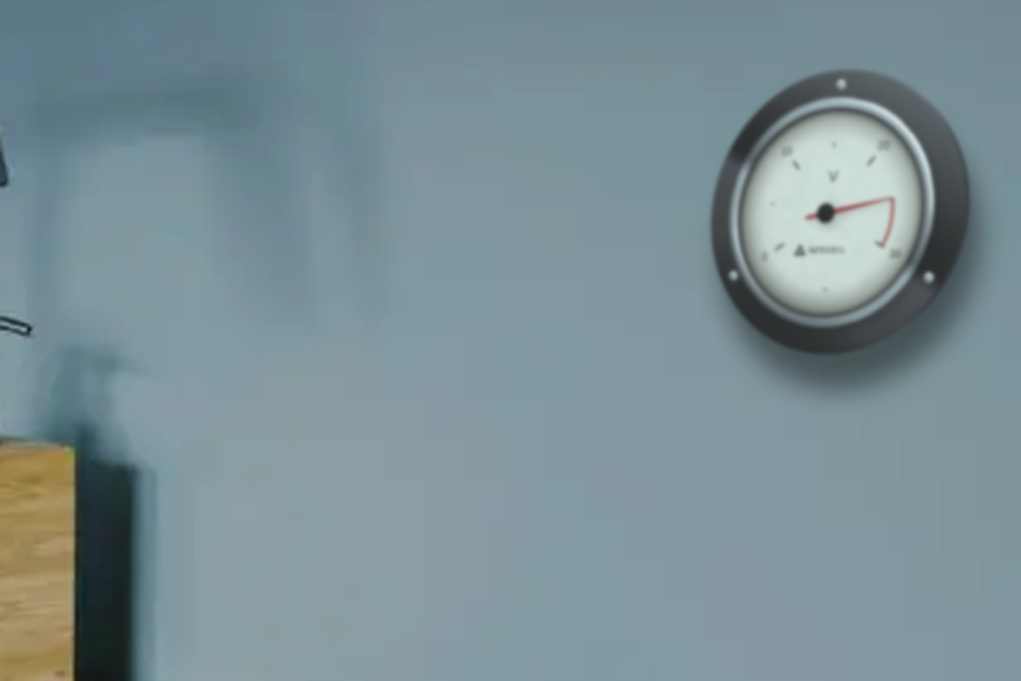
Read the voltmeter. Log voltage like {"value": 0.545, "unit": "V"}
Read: {"value": 25, "unit": "V"}
